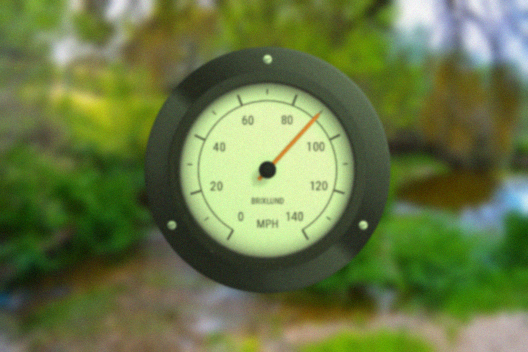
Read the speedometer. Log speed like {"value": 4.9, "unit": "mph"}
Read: {"value": 90, "unit": "mph"}
